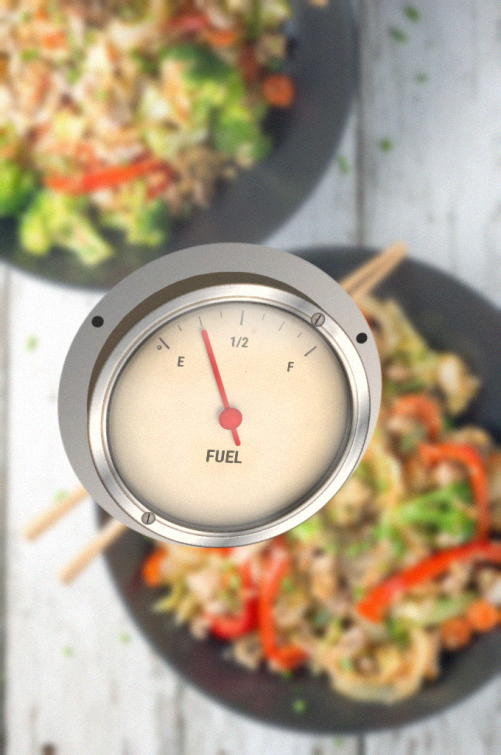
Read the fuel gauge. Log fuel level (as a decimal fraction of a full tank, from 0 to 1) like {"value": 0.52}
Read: {"value": 0.25}
